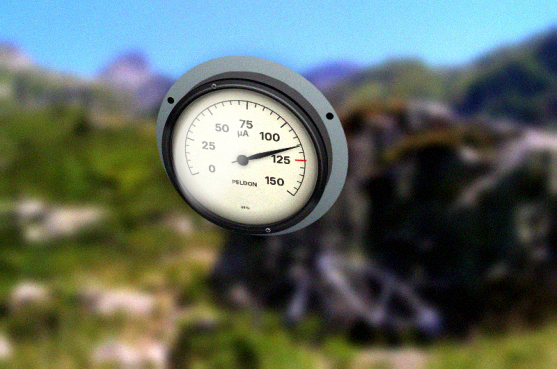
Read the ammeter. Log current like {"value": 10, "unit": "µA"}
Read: {"value": 115, "unit": "µA"}
